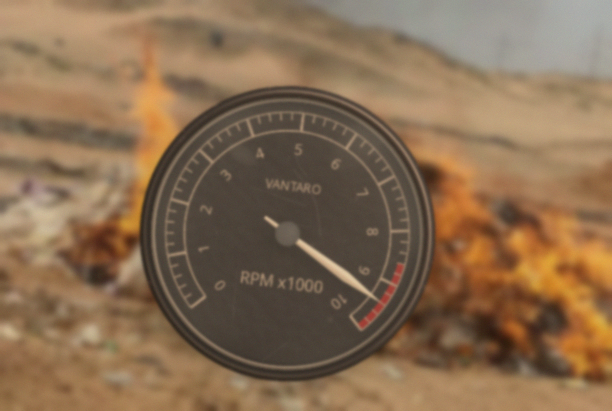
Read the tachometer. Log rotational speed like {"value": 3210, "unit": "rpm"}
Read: {"value": 9400, "unit": "rpm"}
